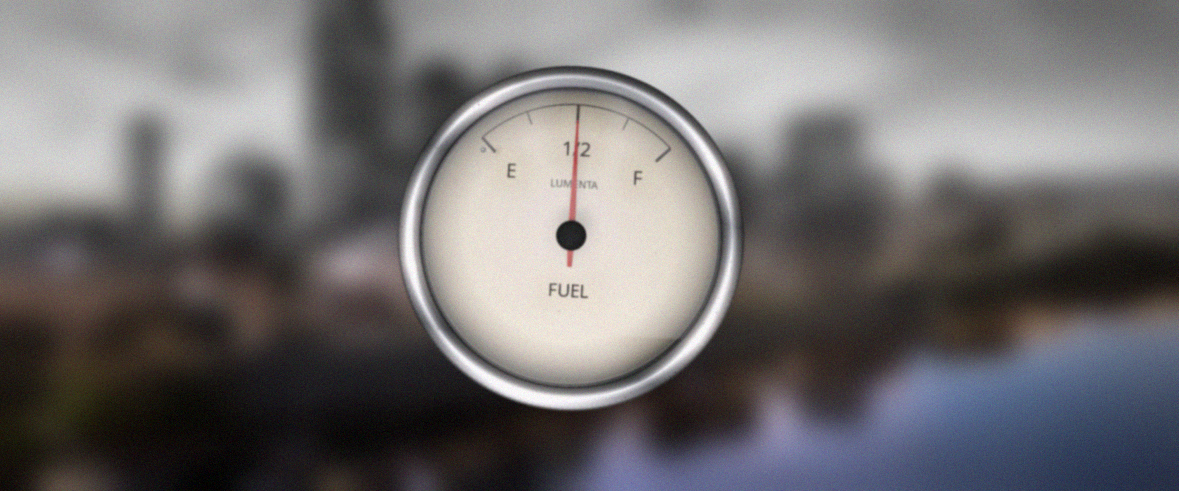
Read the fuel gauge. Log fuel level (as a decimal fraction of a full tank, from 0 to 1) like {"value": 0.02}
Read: {"value": 0.5}
